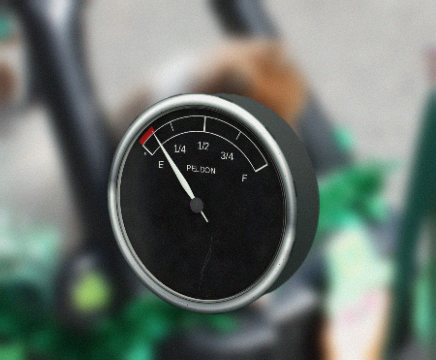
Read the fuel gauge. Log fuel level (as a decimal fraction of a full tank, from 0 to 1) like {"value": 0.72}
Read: {"value": 0.125}
